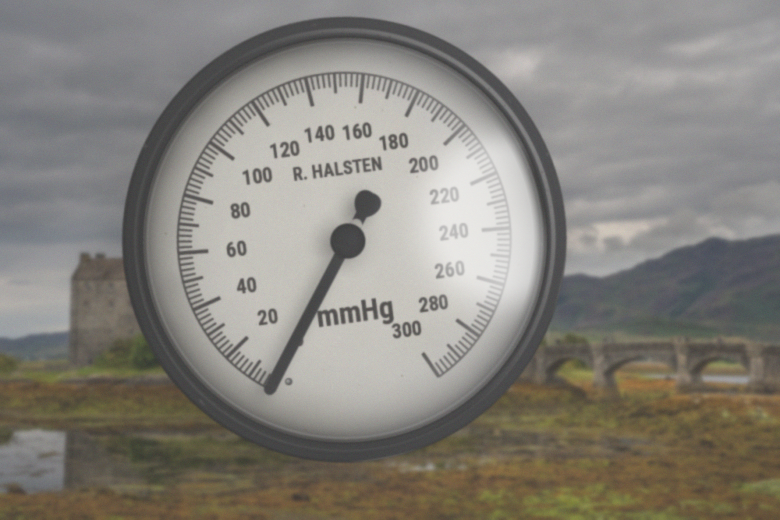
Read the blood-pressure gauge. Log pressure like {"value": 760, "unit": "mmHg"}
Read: {"value": 2, "unit": "mmHg"}
